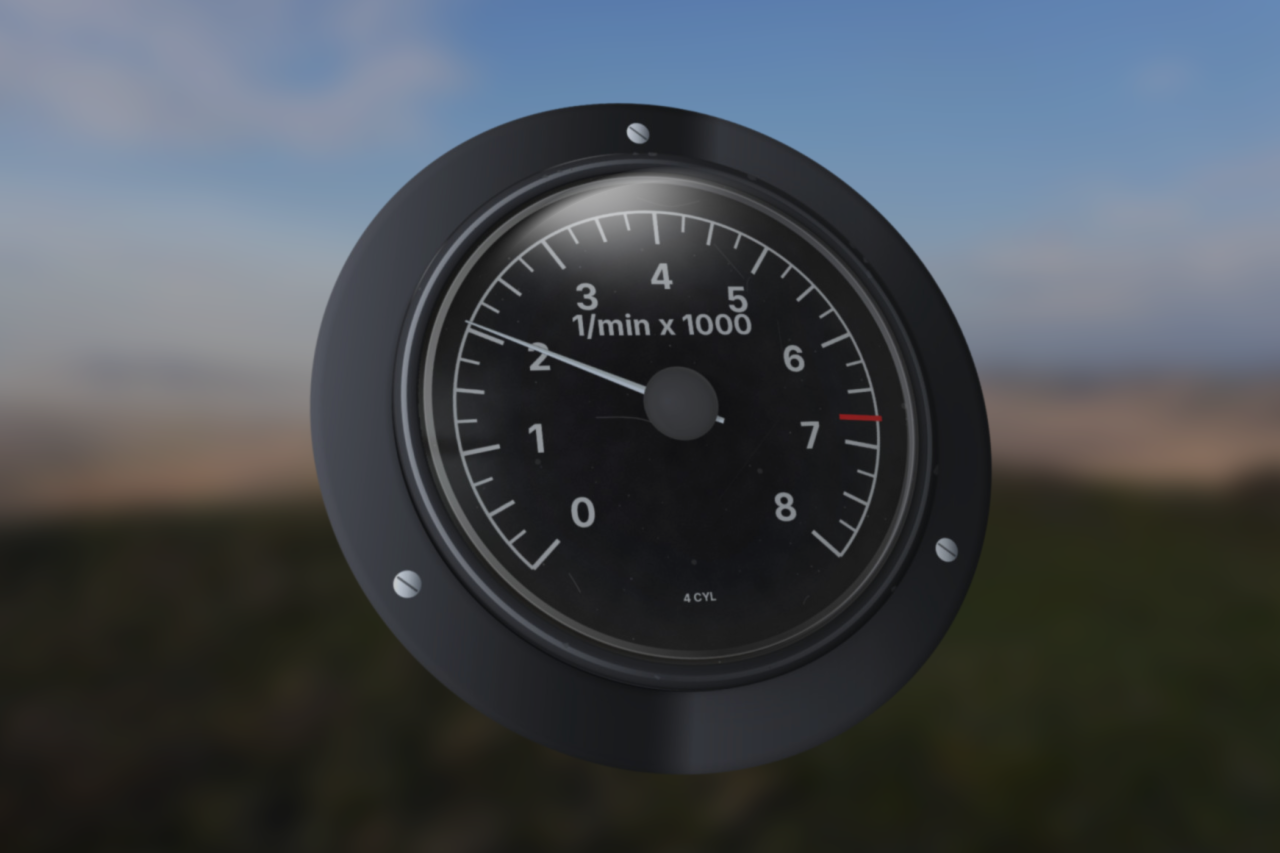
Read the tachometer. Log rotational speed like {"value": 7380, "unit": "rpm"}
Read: {"value": 2000, "unit": "rpm"}
